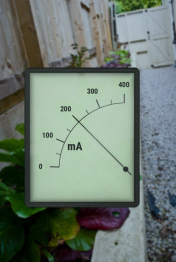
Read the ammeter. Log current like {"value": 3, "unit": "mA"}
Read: {"value": 200, "unit": "mA"}
